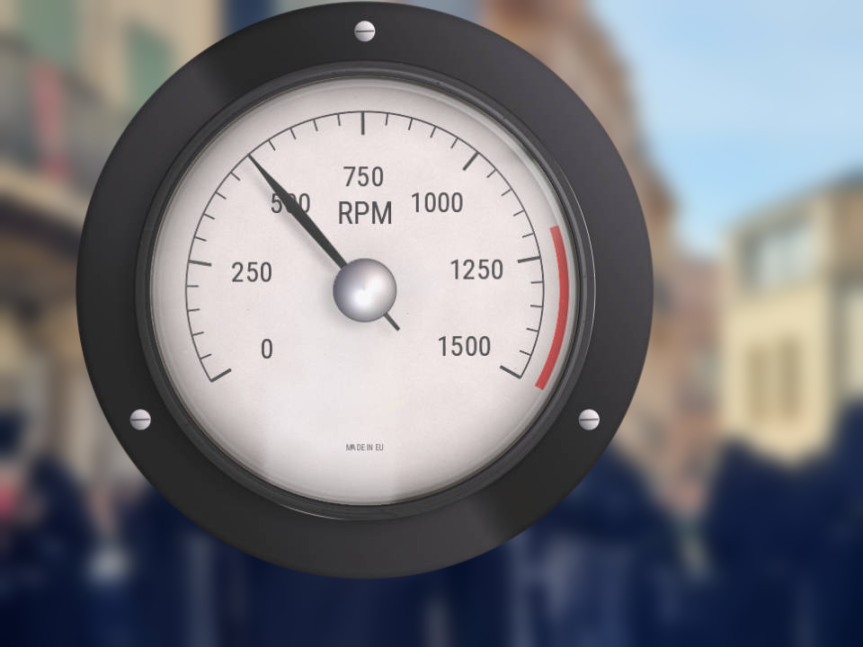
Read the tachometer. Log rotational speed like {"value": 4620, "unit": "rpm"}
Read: {"value": 500, "unit": "rpm"}
